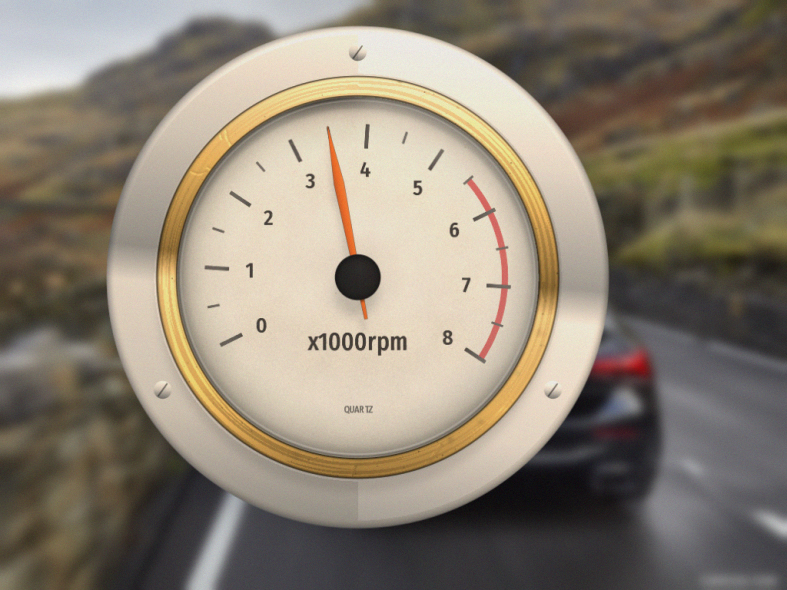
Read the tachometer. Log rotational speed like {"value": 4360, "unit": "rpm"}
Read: {"value": 3500, "unit": "rpm"}
